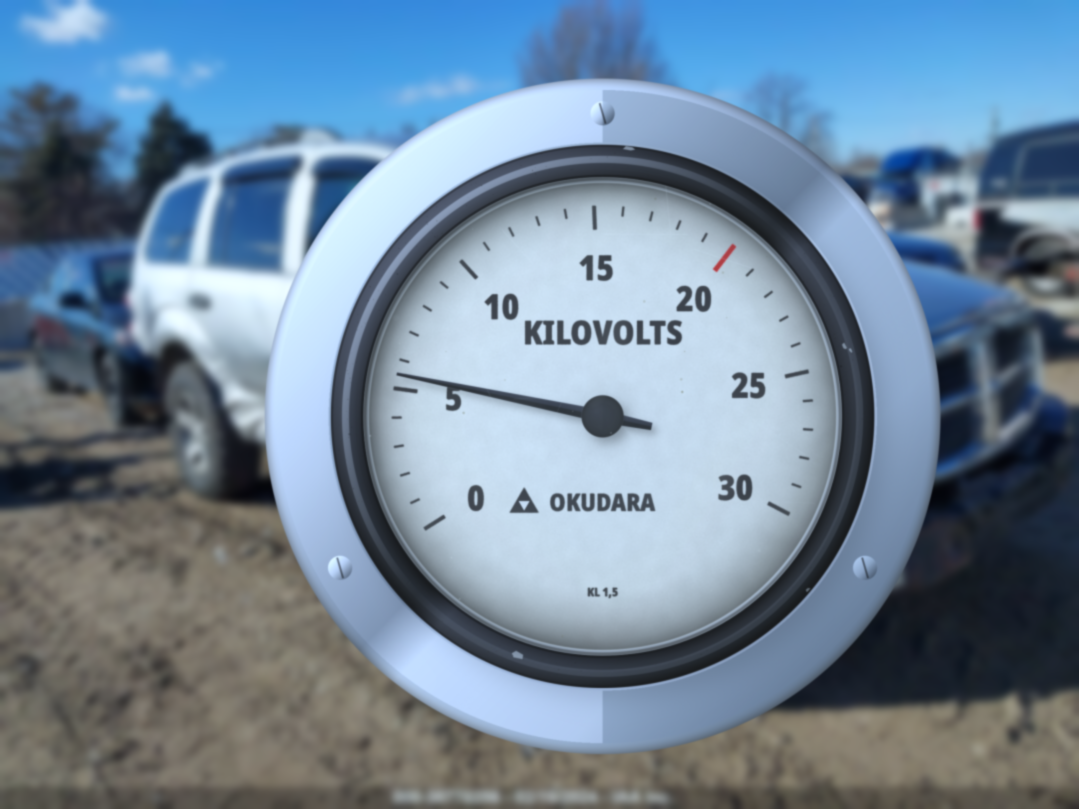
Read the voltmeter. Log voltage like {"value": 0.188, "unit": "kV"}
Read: {"value": 5.5, "unit": "kV"}
